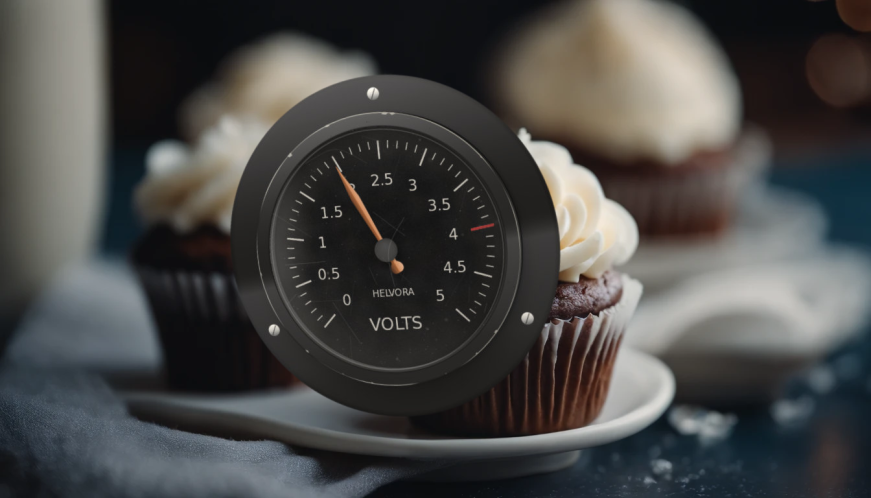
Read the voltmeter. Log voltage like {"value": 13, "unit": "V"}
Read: {"value": 2, "unit": "V"}
